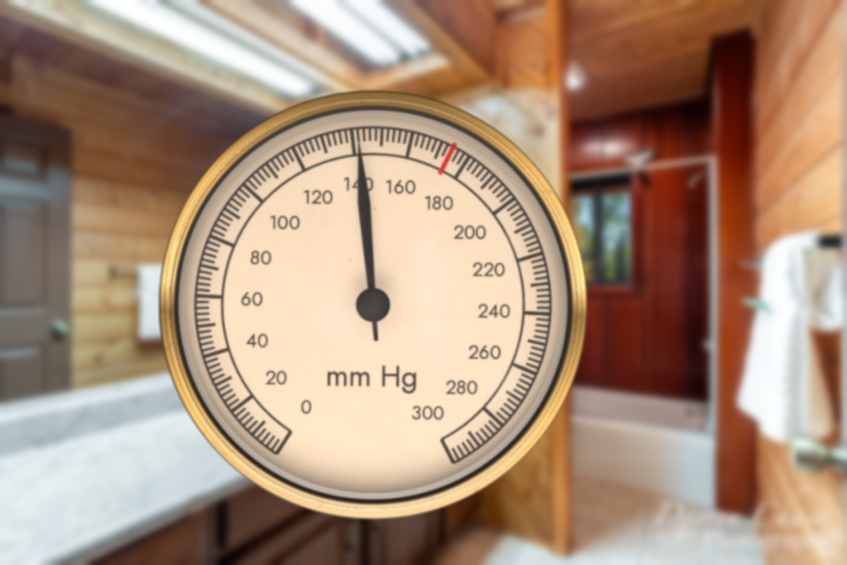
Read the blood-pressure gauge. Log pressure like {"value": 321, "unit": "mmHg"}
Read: {"value": 142, "unit": "mmHg"}
